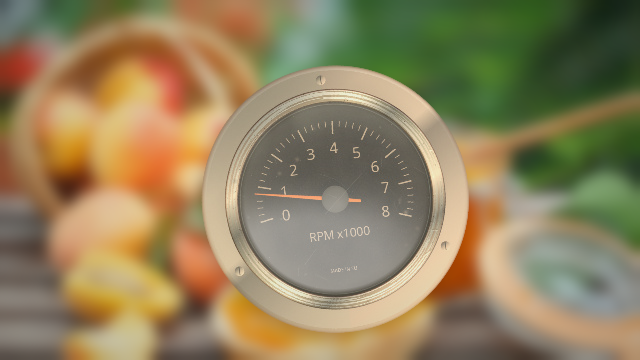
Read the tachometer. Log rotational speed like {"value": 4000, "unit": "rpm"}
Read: {"value": 800, "unit": "rpm"}
